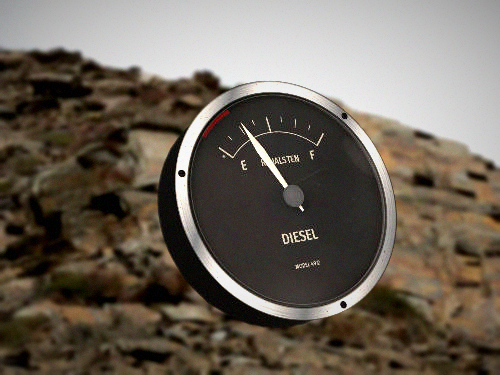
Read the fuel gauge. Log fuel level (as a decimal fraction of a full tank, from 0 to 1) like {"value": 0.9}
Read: {"value": 0.25}
